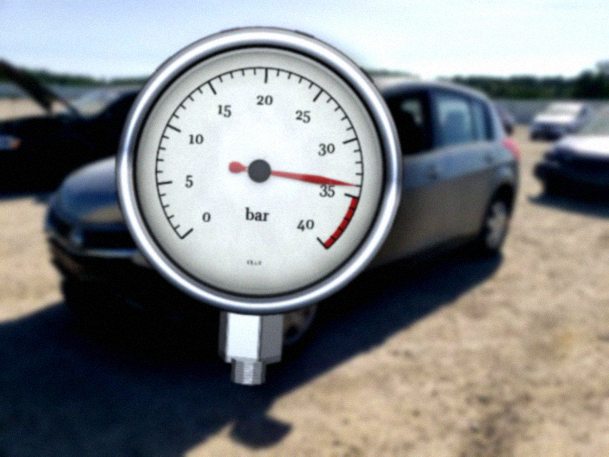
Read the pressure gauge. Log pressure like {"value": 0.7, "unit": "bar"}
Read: {"value": 34, "unit": "bar"}
